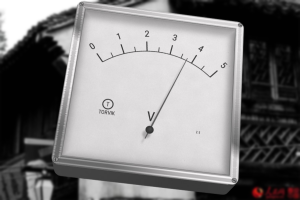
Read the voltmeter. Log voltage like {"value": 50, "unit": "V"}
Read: {"value": 3.75, "unit": "V"}
